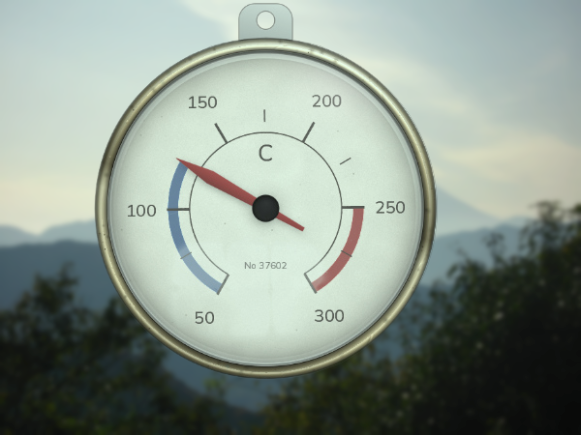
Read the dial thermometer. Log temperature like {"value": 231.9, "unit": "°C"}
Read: {"value": 125, "unit": "°C"}
